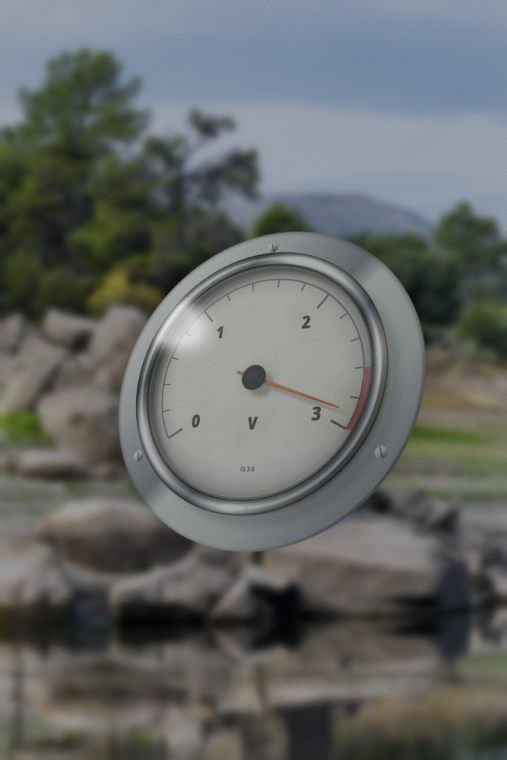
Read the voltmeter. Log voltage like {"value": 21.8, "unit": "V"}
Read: {"value": 2.9, "unit": "V"}
